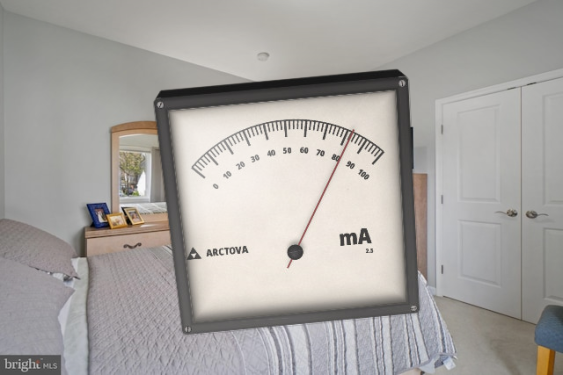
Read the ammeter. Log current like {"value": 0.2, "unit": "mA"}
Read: {"value": 82, "unit": "mA"}
